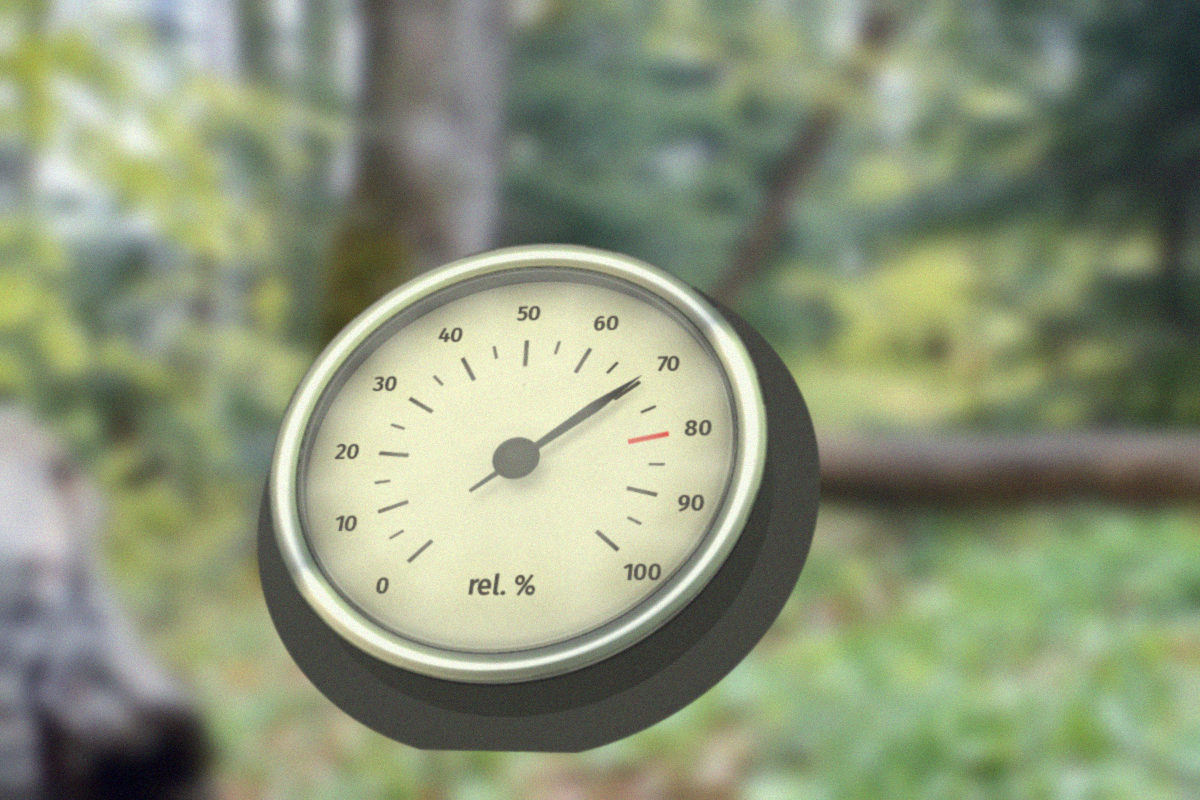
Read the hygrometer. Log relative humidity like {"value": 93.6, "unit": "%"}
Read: {"value": 70, "unit": "%"}
